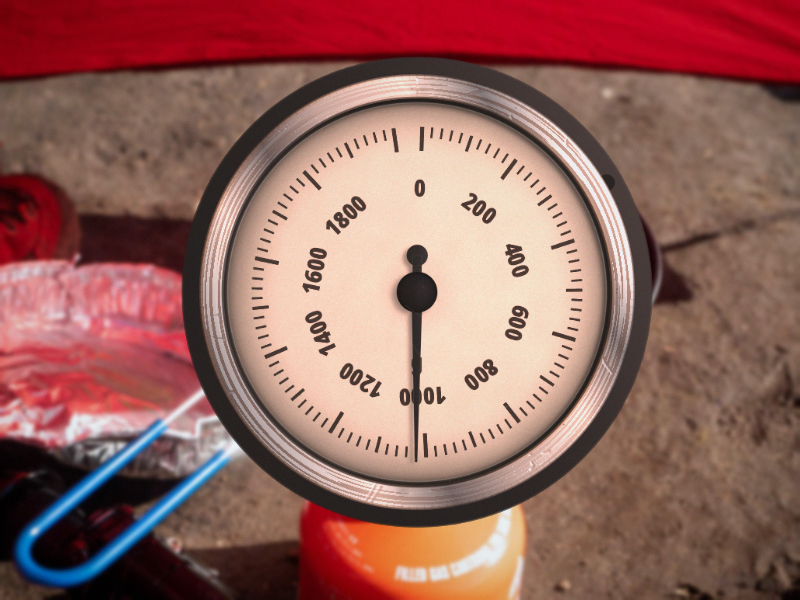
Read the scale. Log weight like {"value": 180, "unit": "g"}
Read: {"value": 1020, "unit": "g"}
